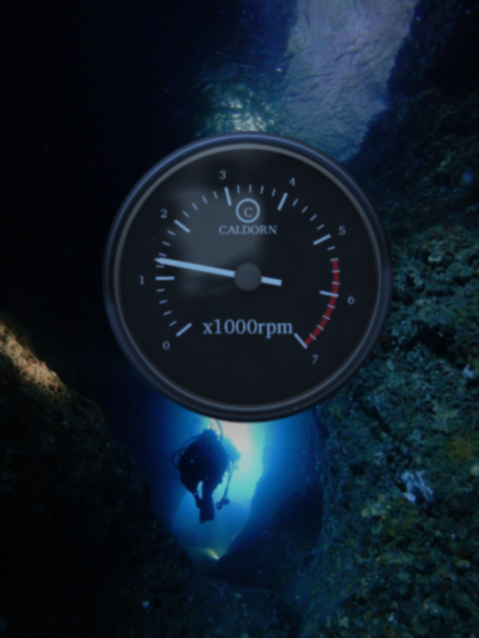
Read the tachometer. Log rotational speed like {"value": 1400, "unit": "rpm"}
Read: {"value": 1300, "unit": "rpm"}
